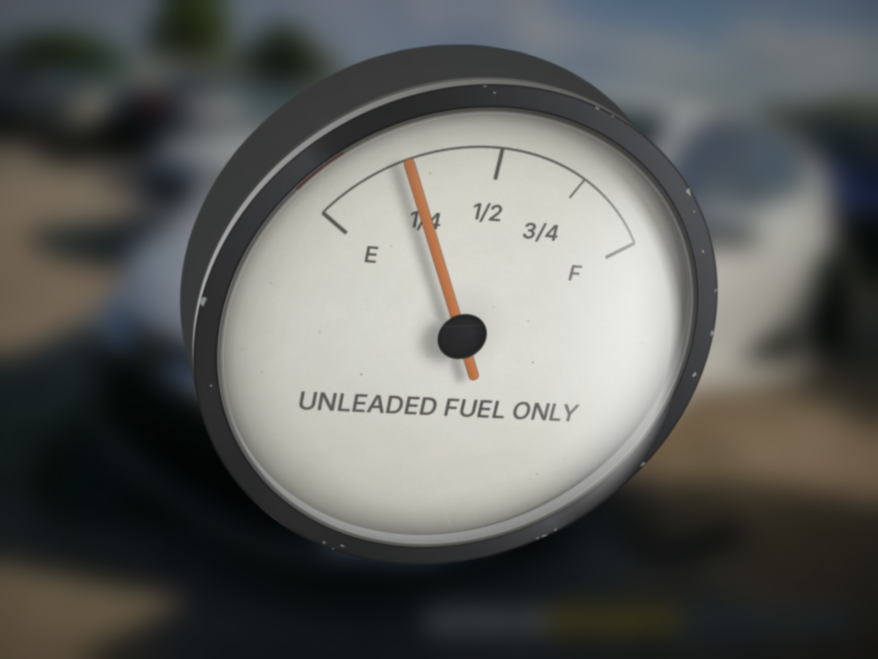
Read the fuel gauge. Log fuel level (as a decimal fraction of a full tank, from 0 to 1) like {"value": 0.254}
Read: {"value": 0.25}
